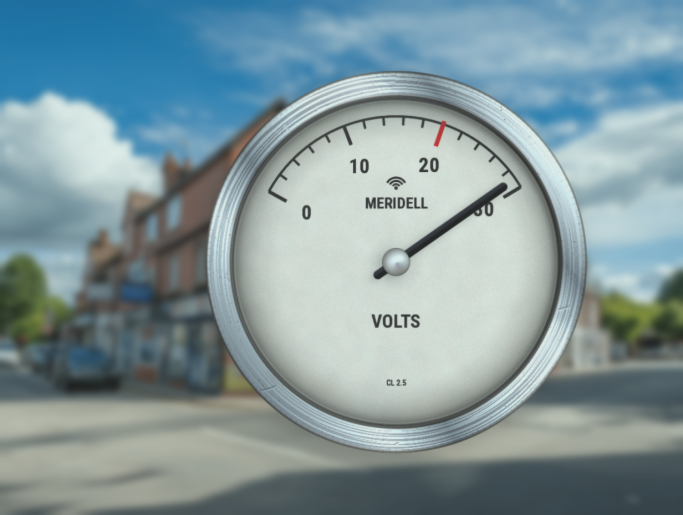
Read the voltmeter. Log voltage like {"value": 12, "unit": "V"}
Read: {"value": 29, "unit": "V"}
